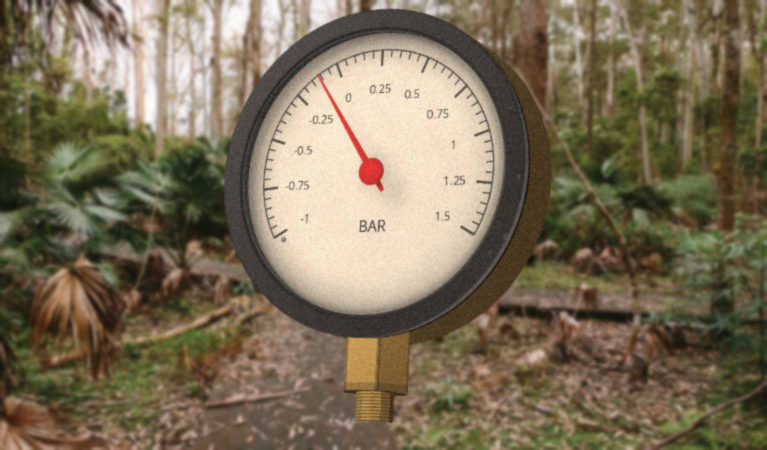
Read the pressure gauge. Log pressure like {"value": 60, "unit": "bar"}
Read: {"value": -0.1, "unit": "bar"}
